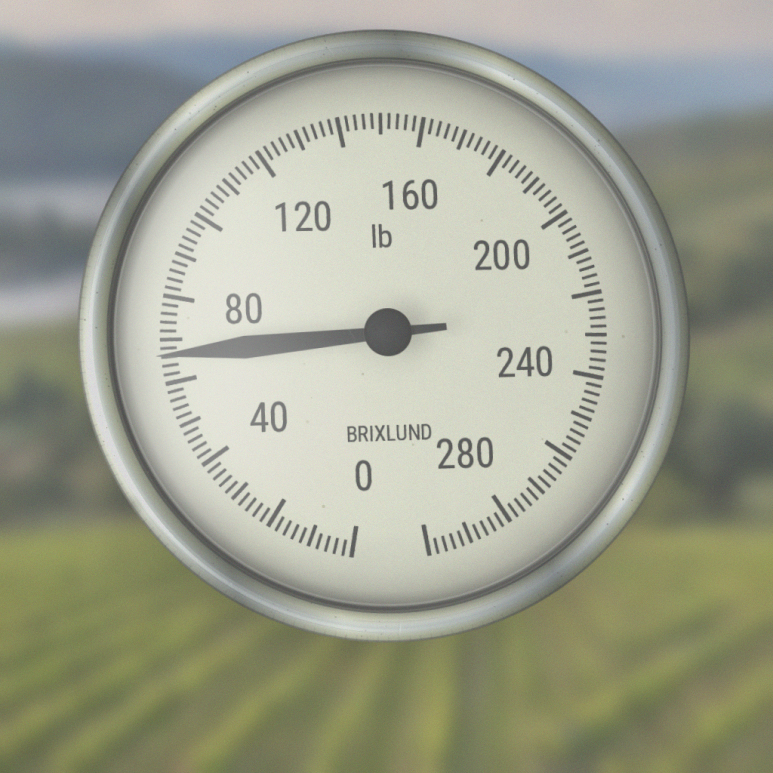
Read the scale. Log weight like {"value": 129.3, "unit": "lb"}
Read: {"value": 66, "unit": "lb"}
